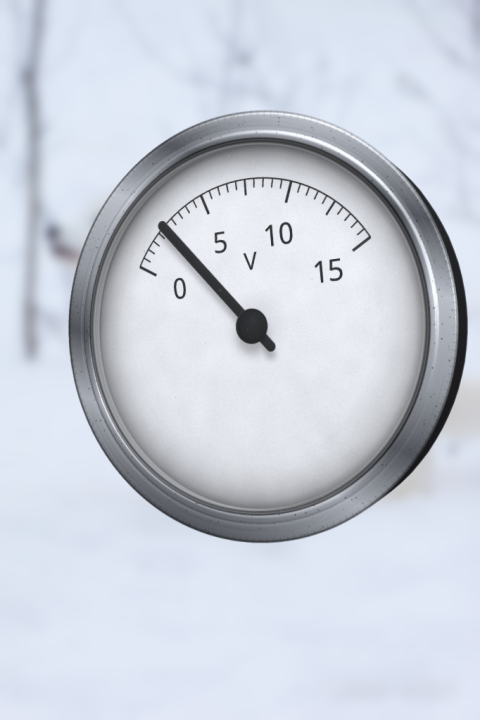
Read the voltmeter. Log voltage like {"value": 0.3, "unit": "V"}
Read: {"value": 2.5, "unit": "V"}
